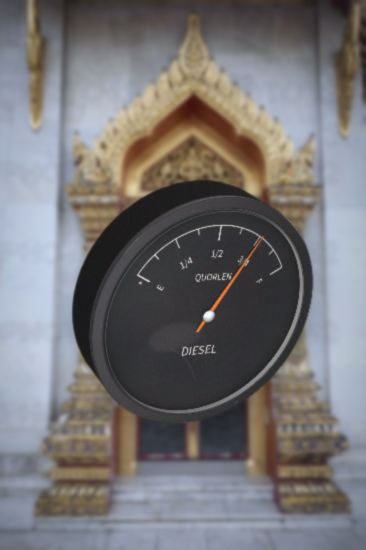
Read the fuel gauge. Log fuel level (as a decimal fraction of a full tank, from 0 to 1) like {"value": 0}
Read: {"value": 0.75}
